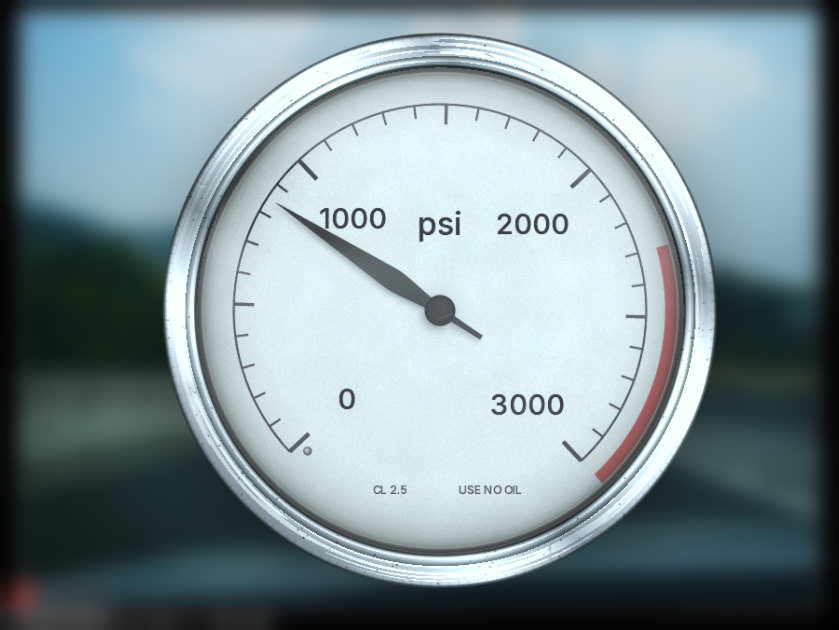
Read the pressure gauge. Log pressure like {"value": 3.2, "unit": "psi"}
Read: {"value": 850, "unit": "psi"}
